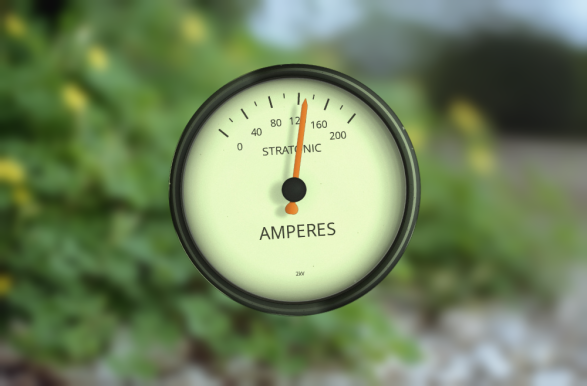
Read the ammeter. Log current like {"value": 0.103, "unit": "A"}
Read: {"value": 130, "unit": "A"}
